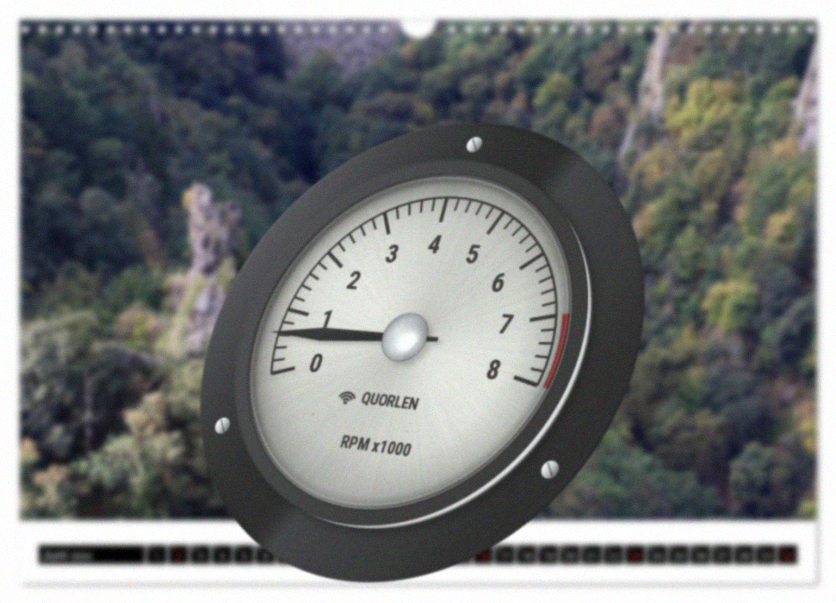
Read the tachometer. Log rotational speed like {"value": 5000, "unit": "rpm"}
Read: {"value": 600, "unit": "rpm"}
